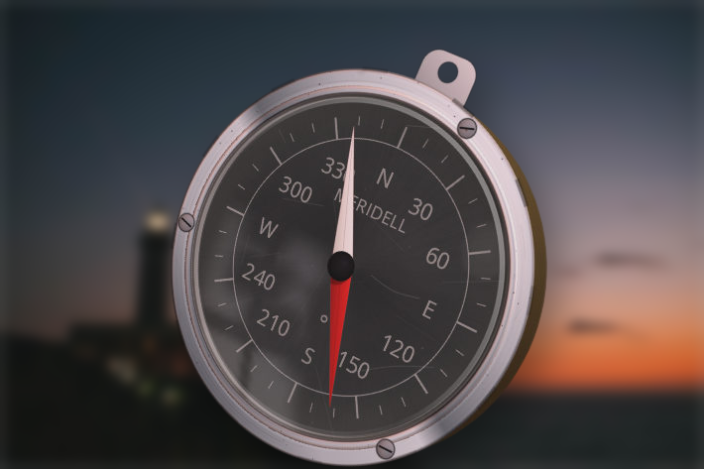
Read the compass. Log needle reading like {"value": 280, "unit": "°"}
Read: {"value": 160, "unit": "°"}
